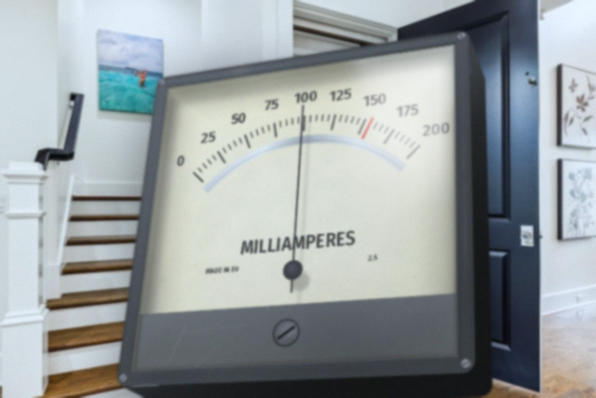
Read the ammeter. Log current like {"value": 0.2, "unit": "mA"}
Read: {"value": 100, "unit": "mA"}
